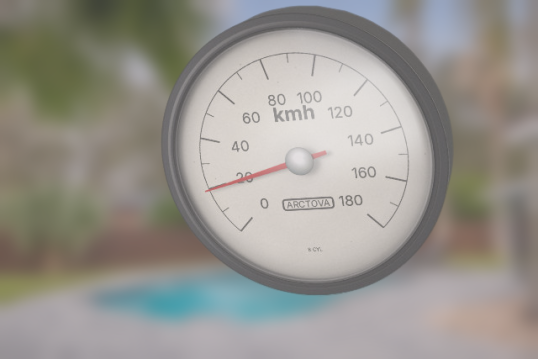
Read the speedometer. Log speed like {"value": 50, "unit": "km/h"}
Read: {"value": 20, "unit": "km/h"}
